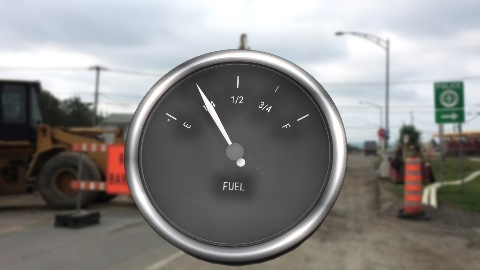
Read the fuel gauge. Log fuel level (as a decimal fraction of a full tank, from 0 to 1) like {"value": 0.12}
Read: {"value": 0.25}
